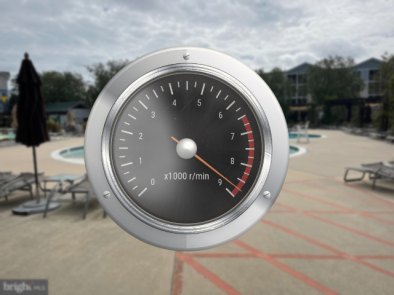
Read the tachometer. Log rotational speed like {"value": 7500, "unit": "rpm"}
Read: {"value": 8750, "unit": "rpm"}
